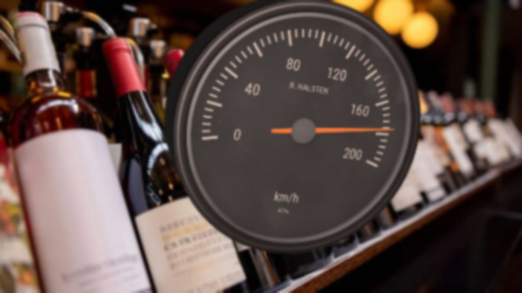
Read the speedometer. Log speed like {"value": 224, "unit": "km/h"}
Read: {"value": 176, "unit": "km/h"}
